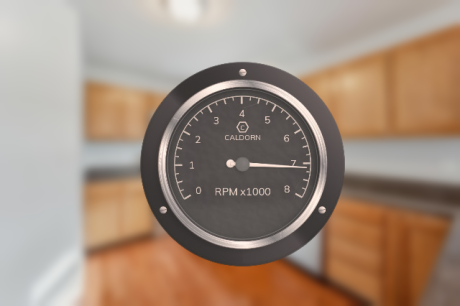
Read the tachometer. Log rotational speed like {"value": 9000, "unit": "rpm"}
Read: {"value": 7125, "unit": "rpm"}
